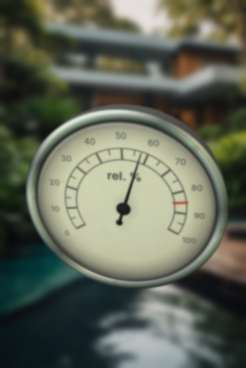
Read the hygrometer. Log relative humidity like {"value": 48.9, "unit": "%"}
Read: {"value": 57.5, "unit": "%"}
